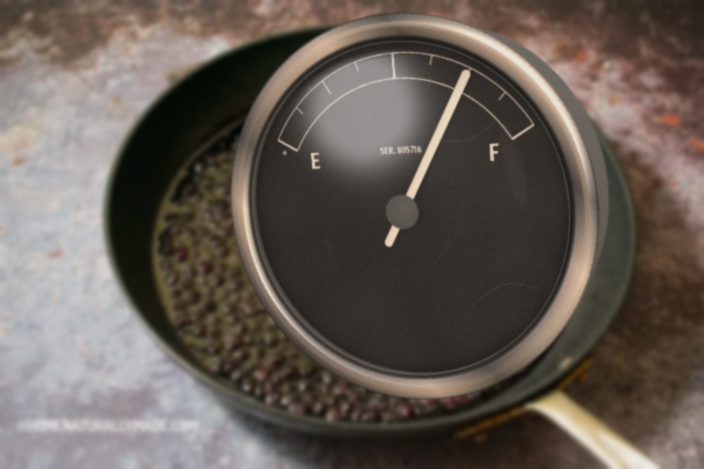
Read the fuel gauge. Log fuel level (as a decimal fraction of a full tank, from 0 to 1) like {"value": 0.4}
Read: {"value": 0.75}
